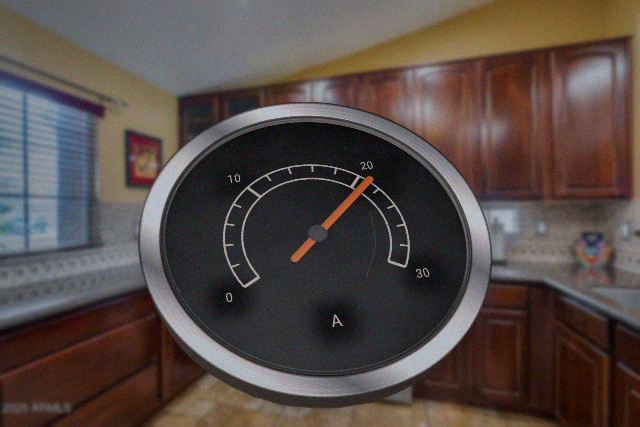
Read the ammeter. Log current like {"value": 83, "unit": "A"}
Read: {"value": 21, "unit": "A"}
